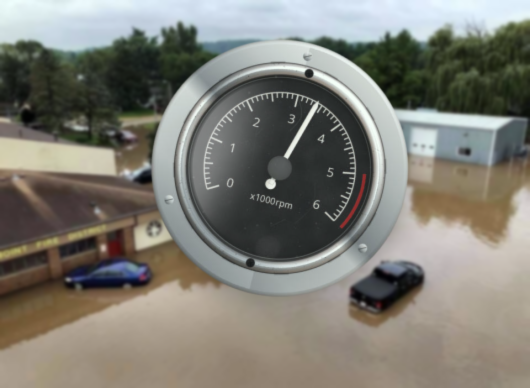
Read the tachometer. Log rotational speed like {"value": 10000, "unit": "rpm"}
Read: {"value": 3400, "unit": "rpm"}
